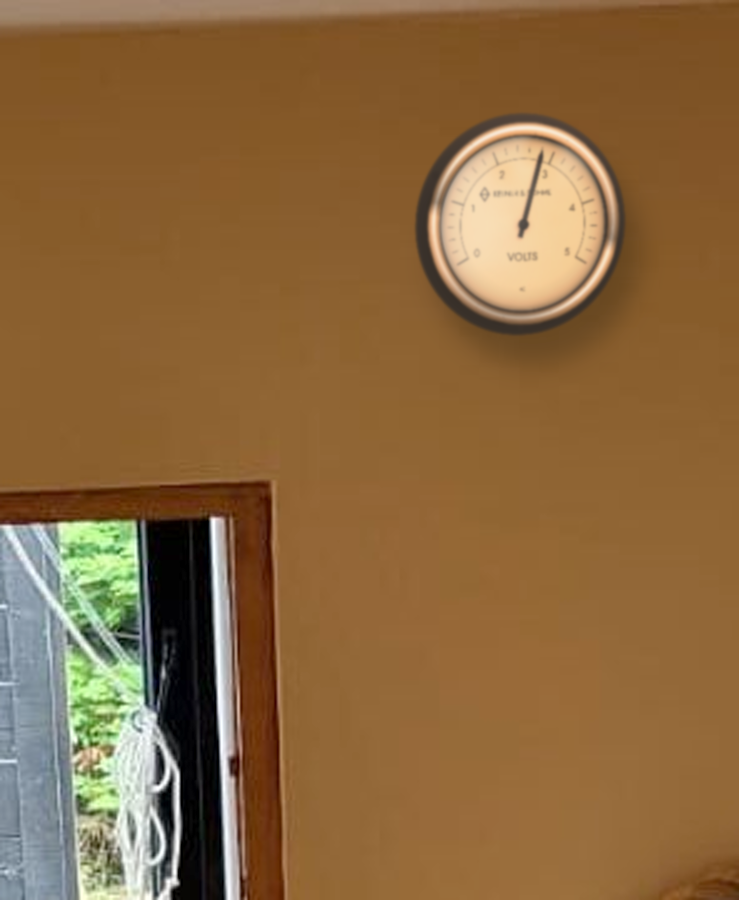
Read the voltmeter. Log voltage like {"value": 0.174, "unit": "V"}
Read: {"value": 2.8, "unit": "V"}
